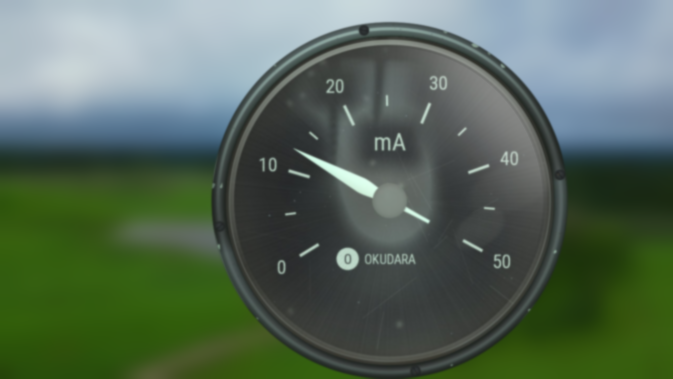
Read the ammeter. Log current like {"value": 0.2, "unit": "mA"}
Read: {"value": 12.5, "unit": "mA"}
